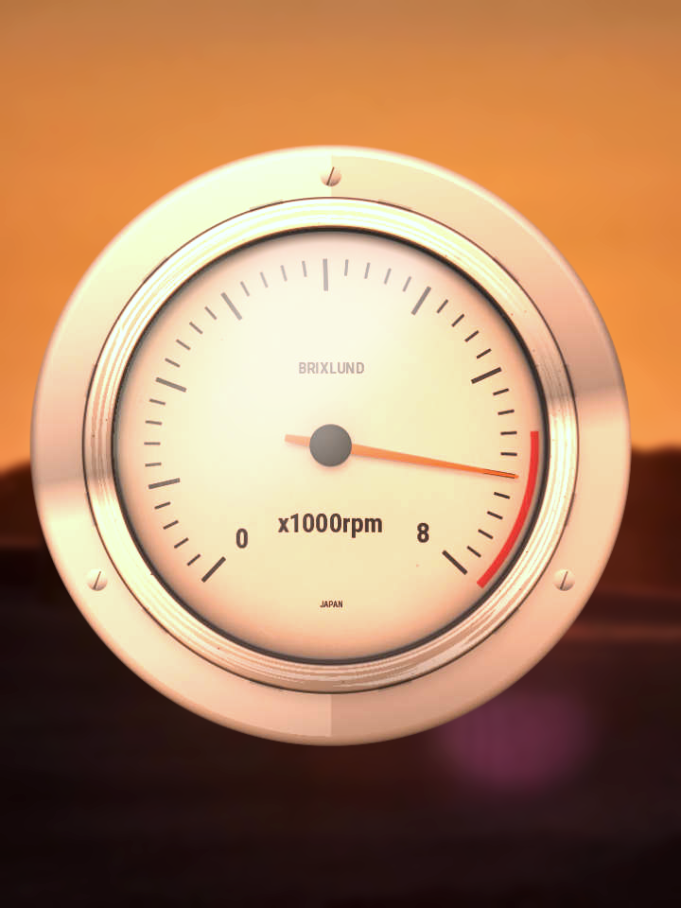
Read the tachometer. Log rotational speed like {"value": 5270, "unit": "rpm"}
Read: {"value": 7000, "unit": "rpm"}
